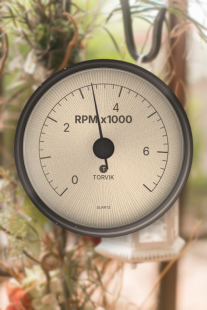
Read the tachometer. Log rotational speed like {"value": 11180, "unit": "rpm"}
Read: {"value": 3300, "unit": "rpm"}
